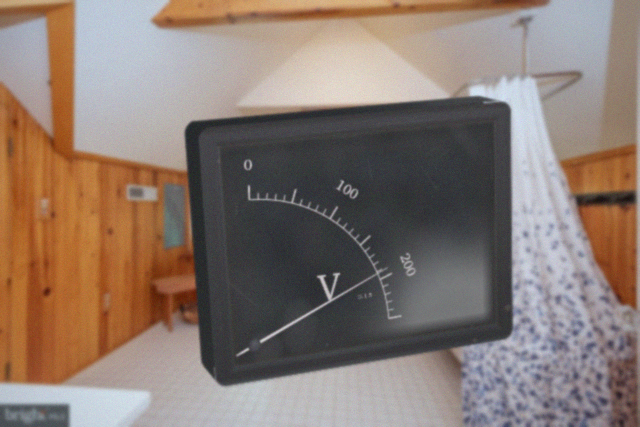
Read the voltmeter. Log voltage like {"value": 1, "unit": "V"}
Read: {"value": 190, "unit": "V"}
